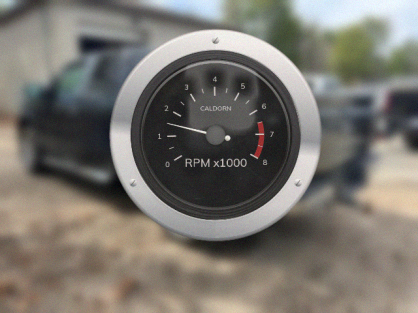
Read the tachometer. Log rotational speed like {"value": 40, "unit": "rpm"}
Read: {"value": 1500, "unit": "rpm"}
